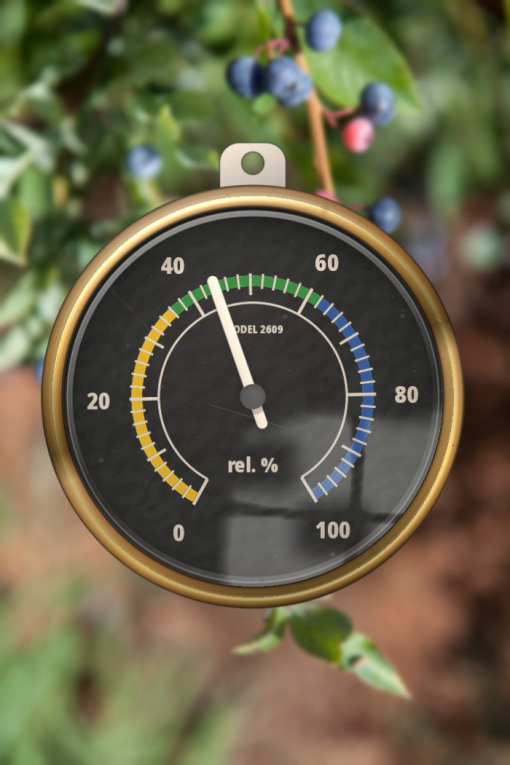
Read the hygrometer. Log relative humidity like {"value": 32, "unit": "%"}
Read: {"value": 44, "unit": "%"}
